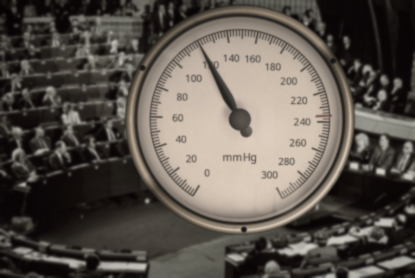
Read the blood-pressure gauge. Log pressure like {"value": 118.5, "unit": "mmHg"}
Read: {"value": 120, "unit": "mmHg"}
